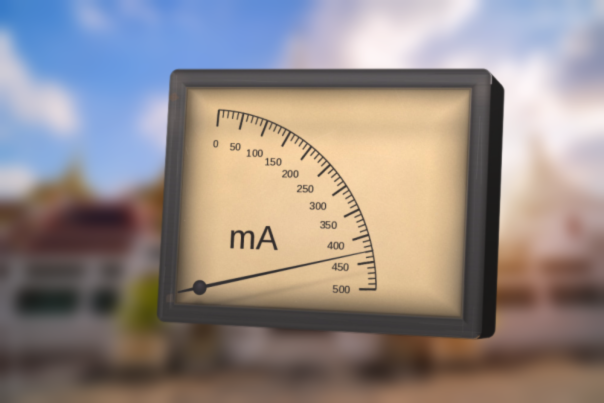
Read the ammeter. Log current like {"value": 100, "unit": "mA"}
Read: {"value": 430, "unit": "mA"}
